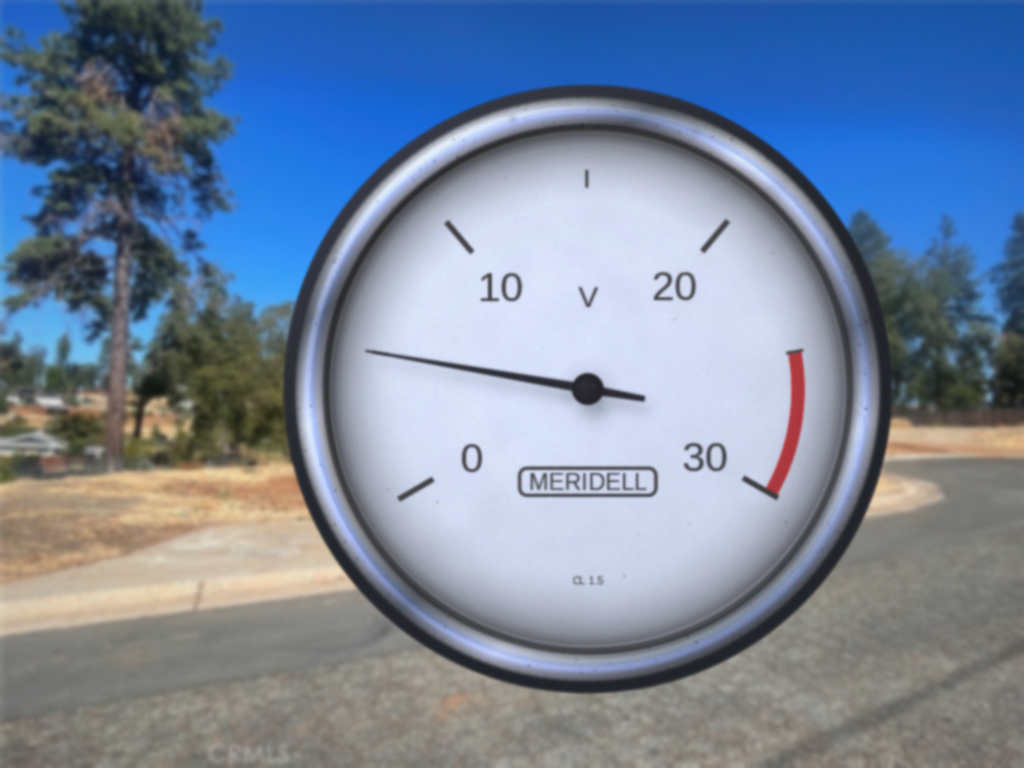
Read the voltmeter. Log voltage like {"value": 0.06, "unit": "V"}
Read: {"value": 5, "unit": "V"}
